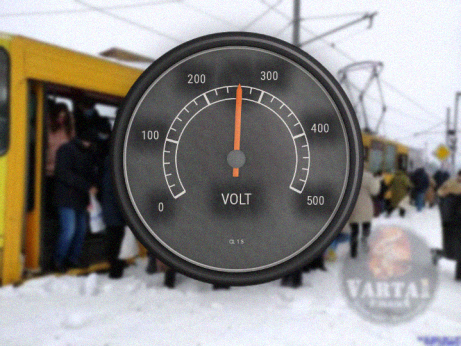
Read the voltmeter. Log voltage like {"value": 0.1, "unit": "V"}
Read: {"value": 260, "unit": "V"}
